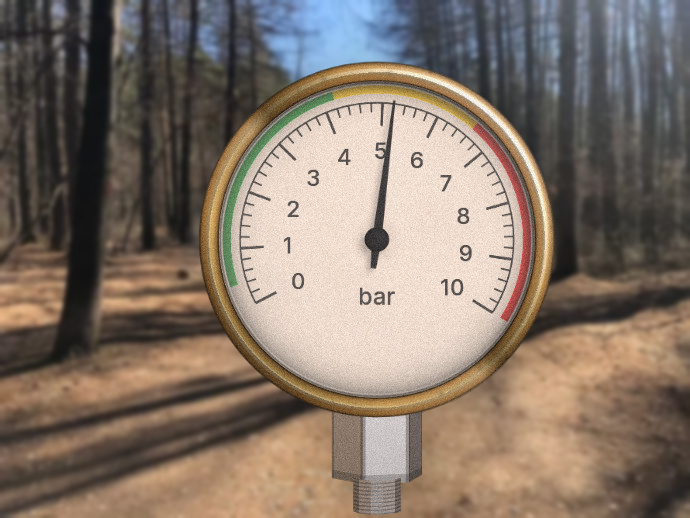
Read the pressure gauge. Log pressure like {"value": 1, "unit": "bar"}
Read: {"value": 5.2, "unit": "bar"}
